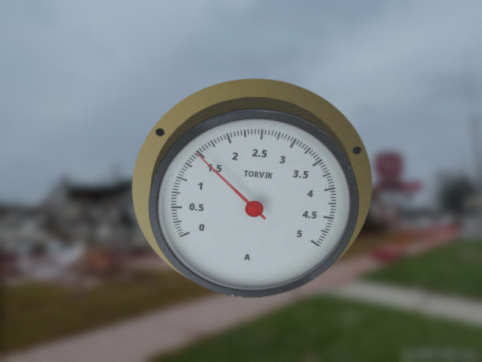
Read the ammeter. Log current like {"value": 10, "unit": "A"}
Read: {"value": 1.5, "unit": "A"}
